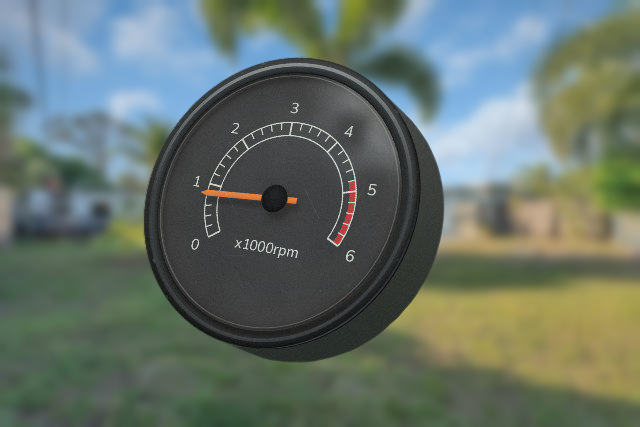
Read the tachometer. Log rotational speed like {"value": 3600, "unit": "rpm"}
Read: {"value": 800, "unit": "rpm"}
